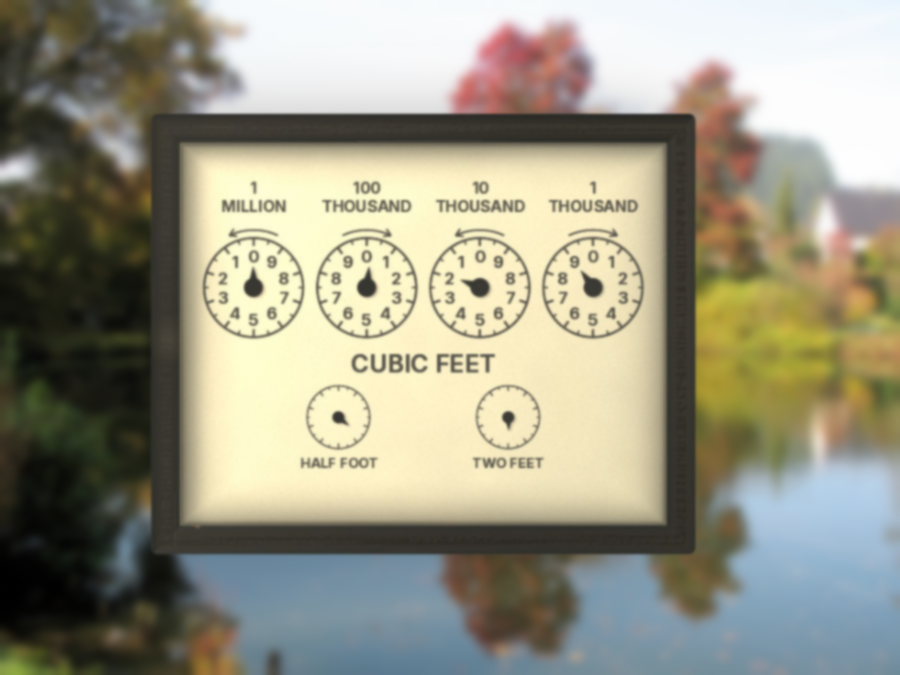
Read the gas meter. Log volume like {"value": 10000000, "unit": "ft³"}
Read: {"value": 1900, "unit": "ft³"}
